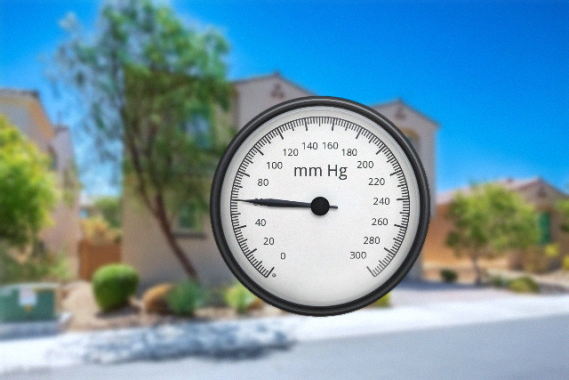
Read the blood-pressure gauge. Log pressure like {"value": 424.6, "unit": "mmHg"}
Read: {"value": 60, "unit": "mmHg"}
